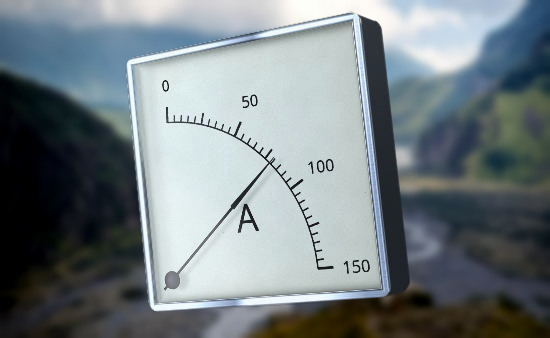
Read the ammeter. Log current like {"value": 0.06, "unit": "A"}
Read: {"value": 80, "unit": "A"}
